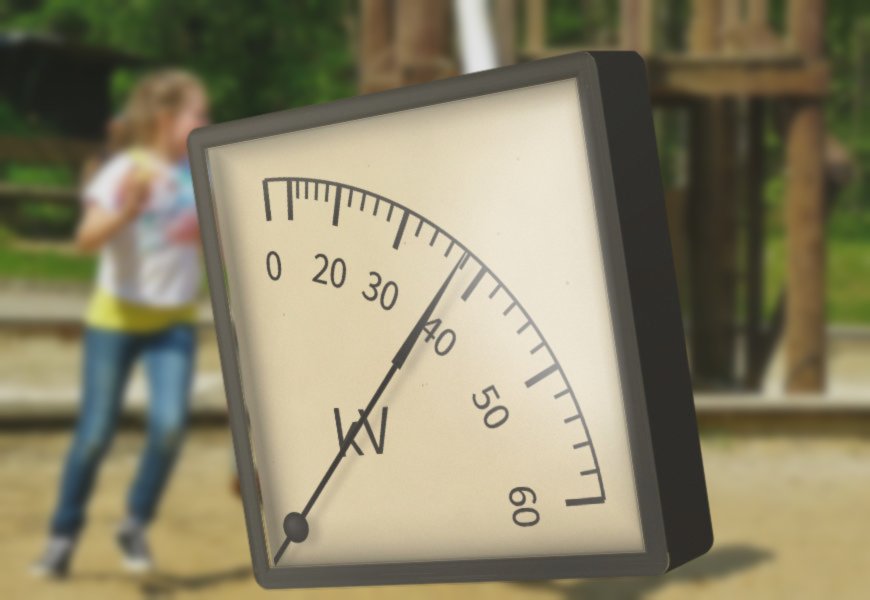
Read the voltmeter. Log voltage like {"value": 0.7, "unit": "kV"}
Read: {"value": 38, "unit": "kV"}
